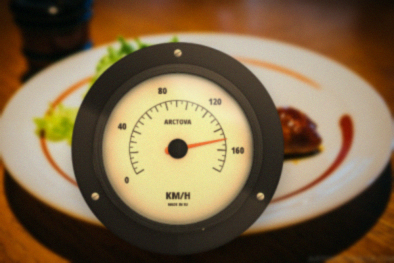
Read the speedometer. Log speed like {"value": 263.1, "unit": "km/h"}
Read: {"value": 150, "unit": "km/h"}
